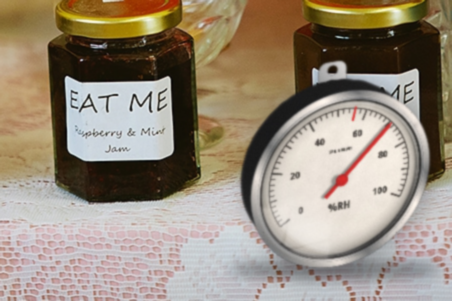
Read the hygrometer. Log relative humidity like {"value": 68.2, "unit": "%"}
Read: {"value": 70, "unit": "%"}
